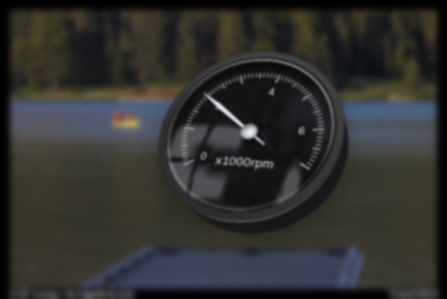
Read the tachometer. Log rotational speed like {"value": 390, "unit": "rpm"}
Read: {"value": 2000, "unit": "rpm"}
